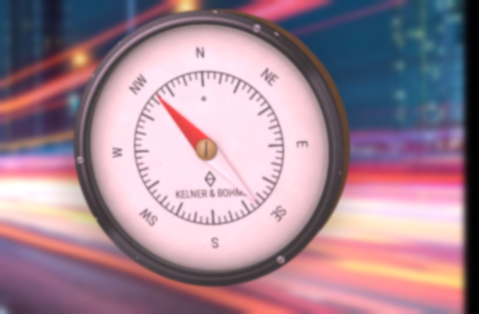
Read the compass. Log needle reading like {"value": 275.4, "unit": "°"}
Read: {"value": 320, "unit": "°"}
